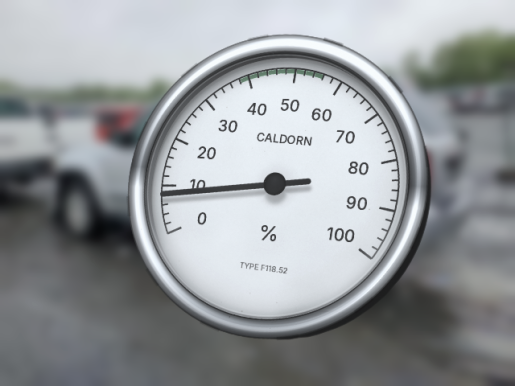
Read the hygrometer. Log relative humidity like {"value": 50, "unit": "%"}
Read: {"value": 8, "unit": "%"}
